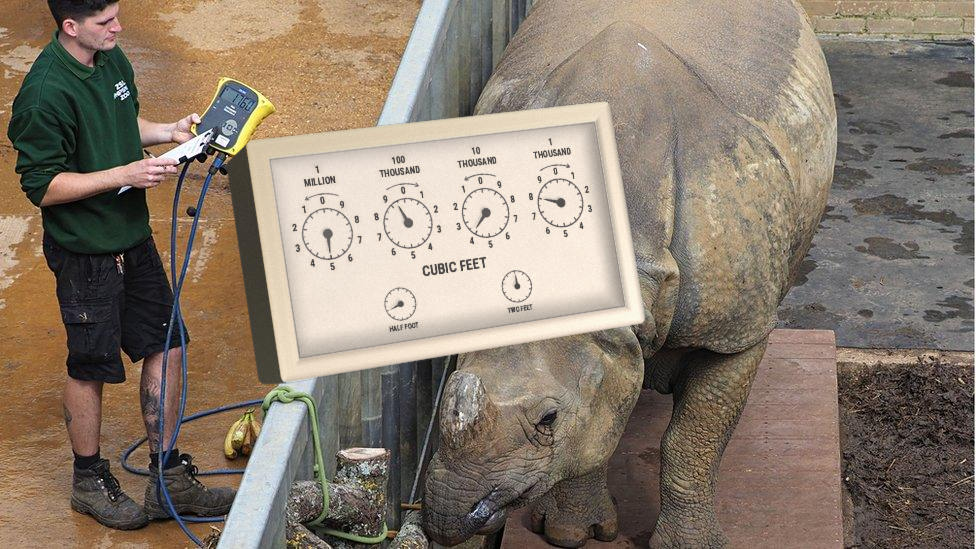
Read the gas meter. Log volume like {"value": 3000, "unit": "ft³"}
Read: {"value": 493800, "unit": "ft³"}
